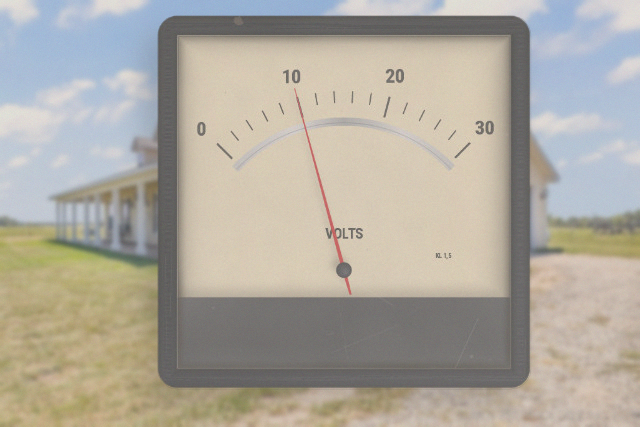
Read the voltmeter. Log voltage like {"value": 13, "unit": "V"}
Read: {"value": 10, "unit": "V"}
